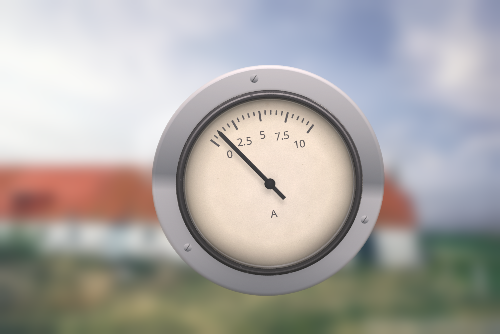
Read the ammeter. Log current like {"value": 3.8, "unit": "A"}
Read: {"value": 1, "unit": "A"}
